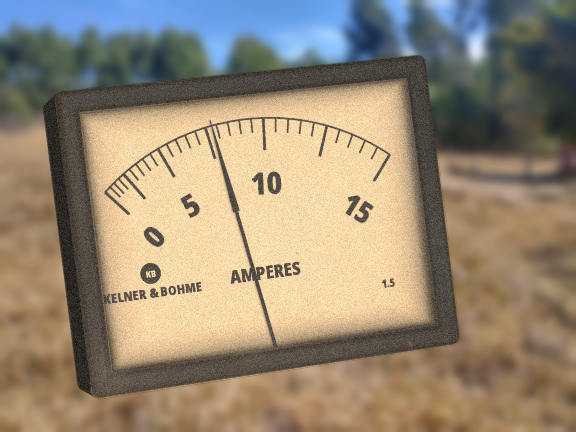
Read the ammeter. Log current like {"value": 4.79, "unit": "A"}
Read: {"value": 7.75, "unit": "A"}
